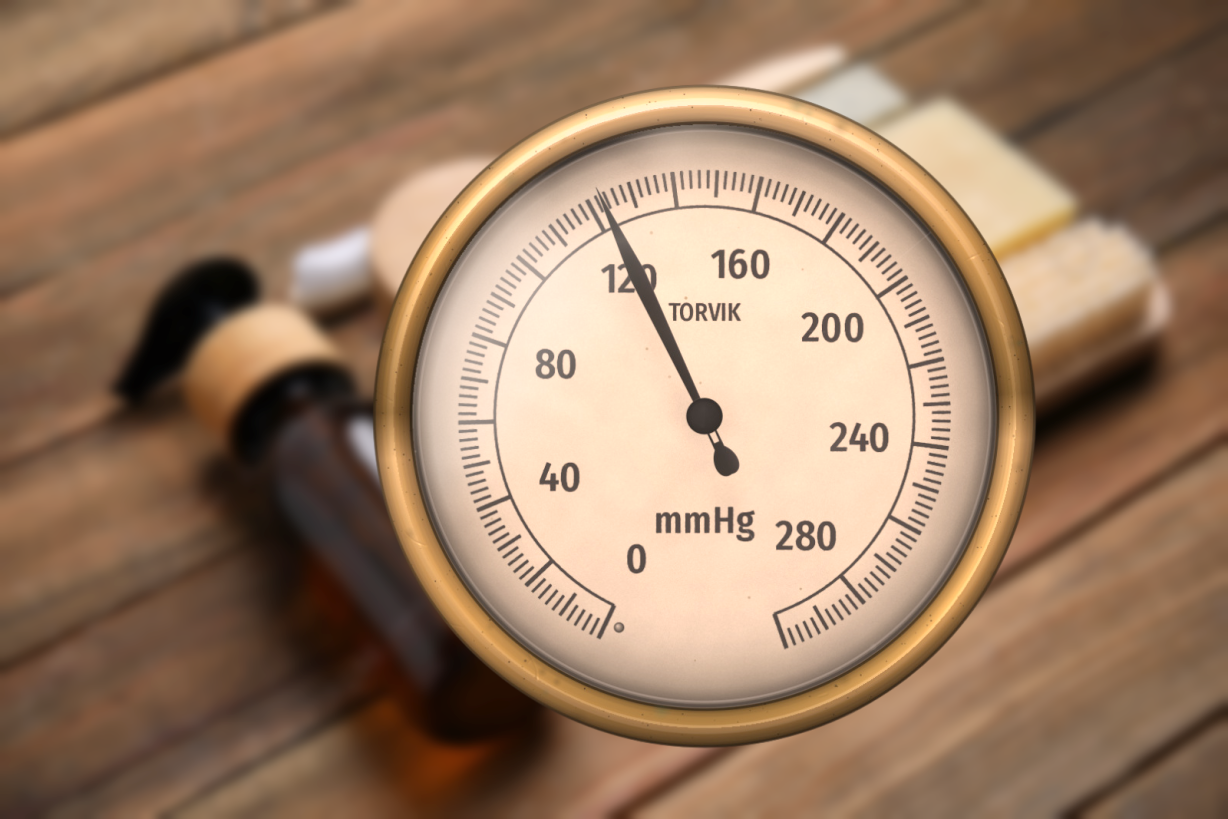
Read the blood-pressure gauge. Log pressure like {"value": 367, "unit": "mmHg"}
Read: {"value": 123, "unit": "mmHg"}
